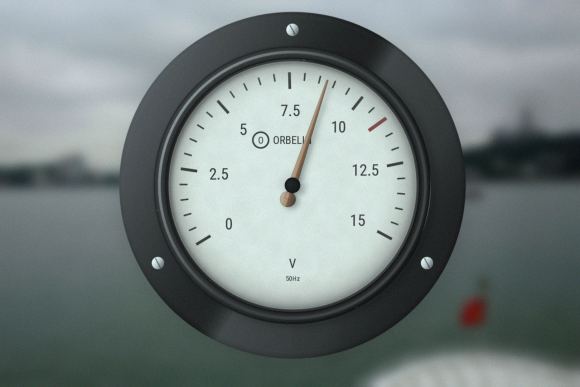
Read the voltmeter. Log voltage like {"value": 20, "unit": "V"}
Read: {"value": 8.75, "unit": "V"}
